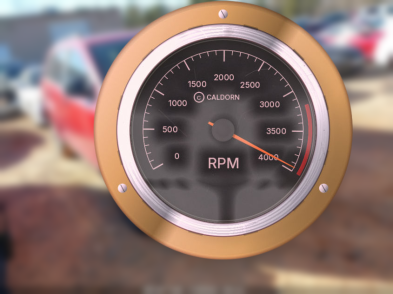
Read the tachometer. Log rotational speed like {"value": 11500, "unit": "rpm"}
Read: {"value": 3950, "unit": "rpm"}
